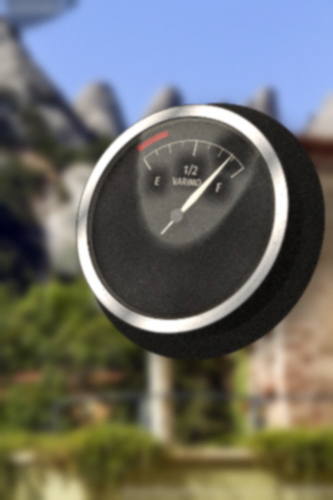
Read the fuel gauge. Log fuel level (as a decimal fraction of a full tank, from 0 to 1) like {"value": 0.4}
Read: {"value": 0.875}
